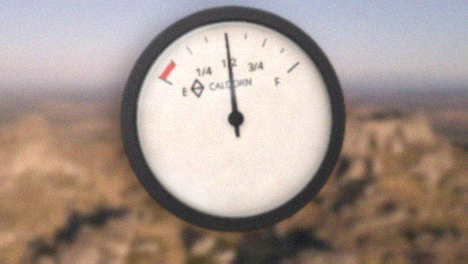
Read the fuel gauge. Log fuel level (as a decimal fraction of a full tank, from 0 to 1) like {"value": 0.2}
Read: {"value": 0.5}
